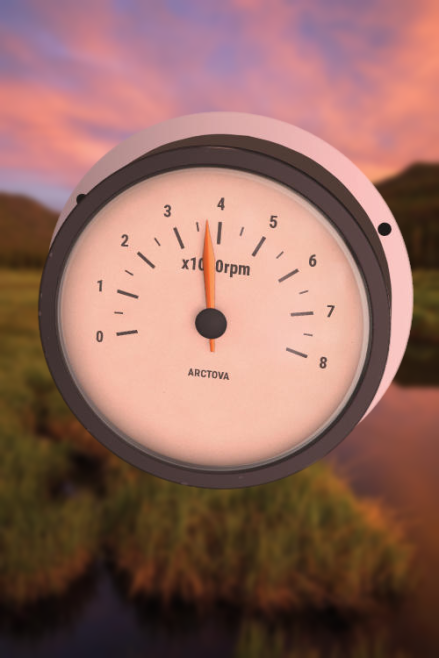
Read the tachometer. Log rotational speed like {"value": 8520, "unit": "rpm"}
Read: {"value": 3750, "unit": "rpm"}
